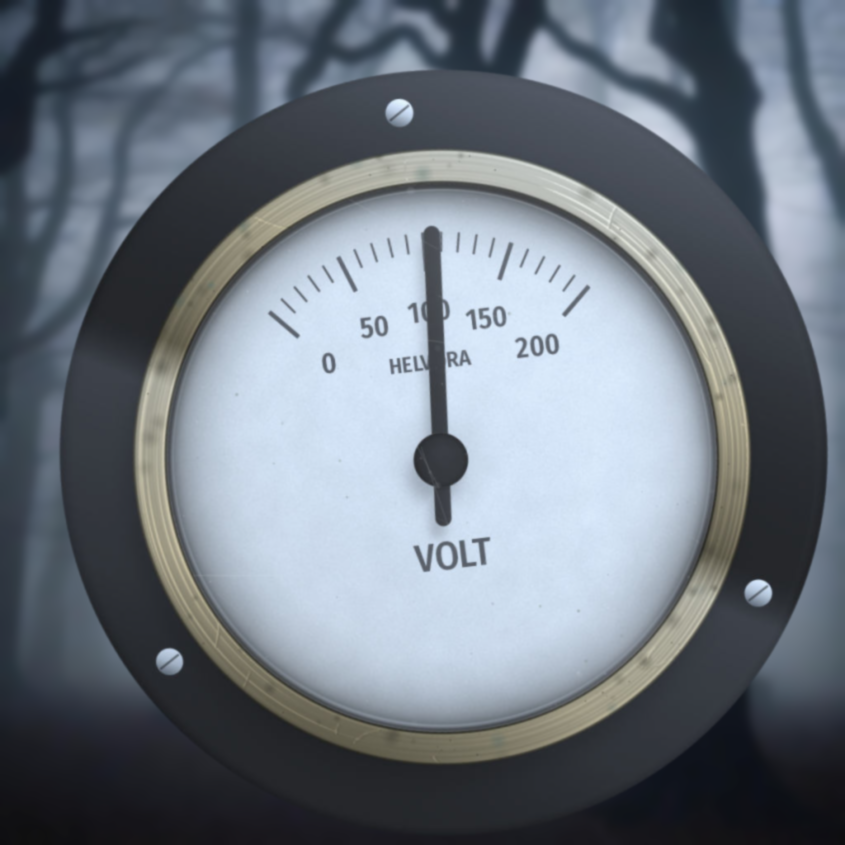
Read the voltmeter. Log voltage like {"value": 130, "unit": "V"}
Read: {"value": 105, "unit": "V"}
